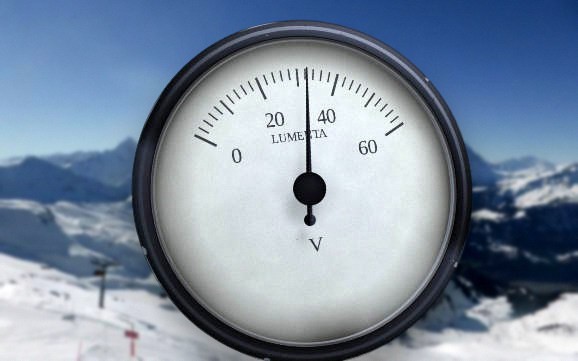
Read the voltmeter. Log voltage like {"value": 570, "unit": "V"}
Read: {"value": 32, "unit": "V"}
